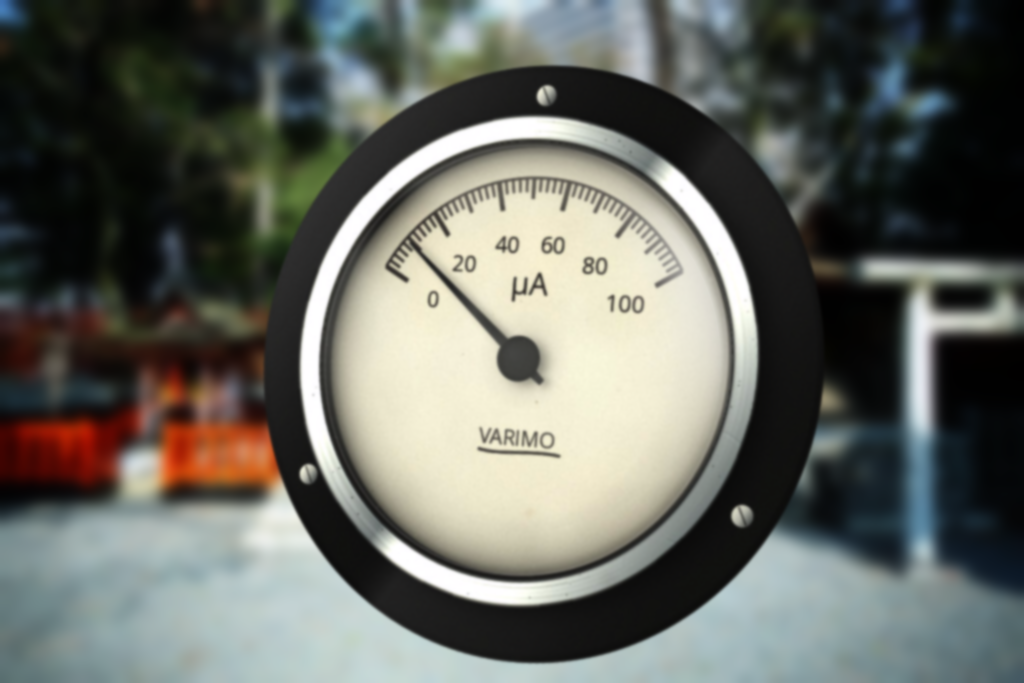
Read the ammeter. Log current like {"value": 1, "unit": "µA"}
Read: {"value": 10, "unit": "µA"}
